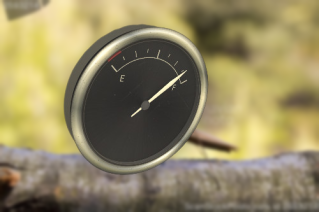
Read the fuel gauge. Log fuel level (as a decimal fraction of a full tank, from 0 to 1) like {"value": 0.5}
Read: {"value": 0.875}
